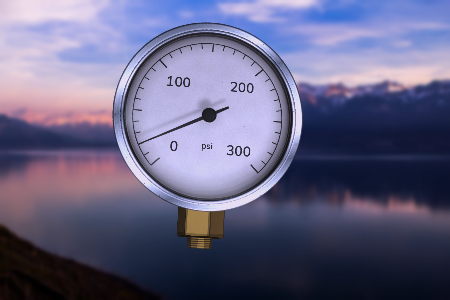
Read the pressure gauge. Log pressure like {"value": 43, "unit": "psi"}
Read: {"value": 20, "unit": "psi"}
